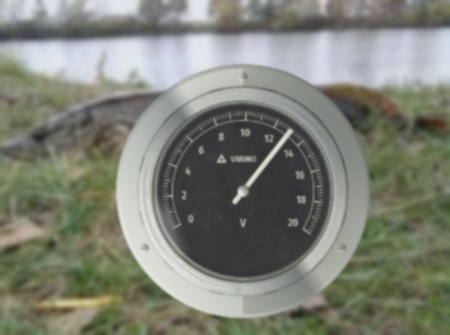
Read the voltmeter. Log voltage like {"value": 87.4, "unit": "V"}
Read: {"value": 13, "unit": "V"}
